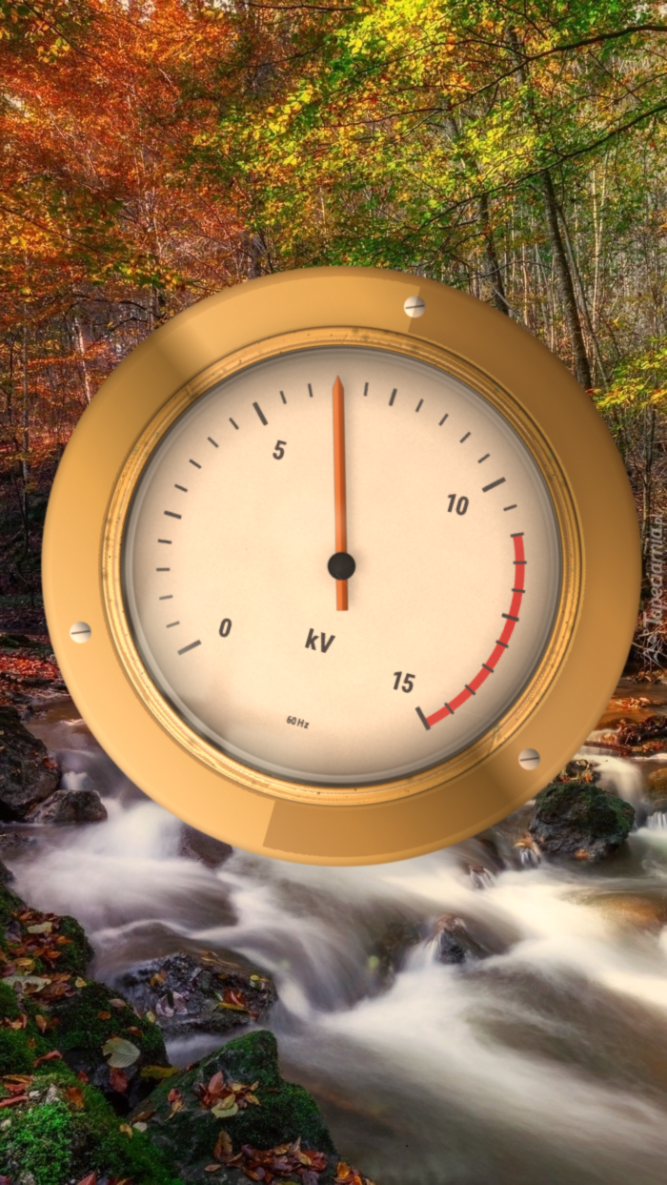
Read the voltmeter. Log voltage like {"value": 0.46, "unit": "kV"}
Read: {"value": 6.5, "unit": "kV"}
